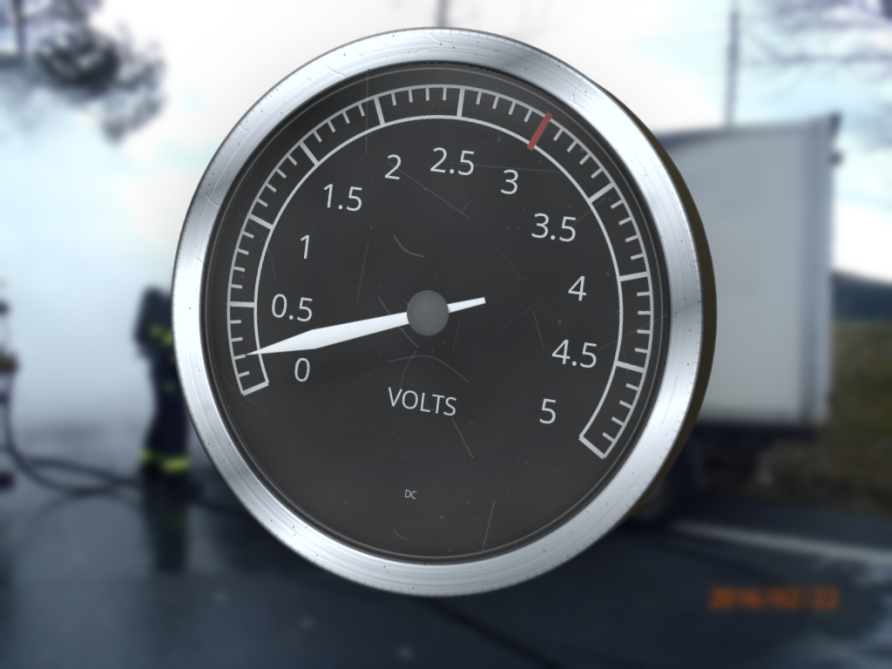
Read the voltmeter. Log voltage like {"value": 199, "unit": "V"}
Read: {"value": 0.2, "unit": "V"}
